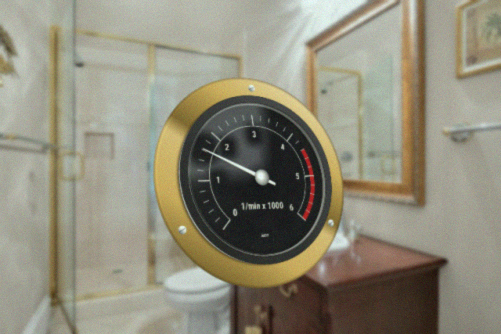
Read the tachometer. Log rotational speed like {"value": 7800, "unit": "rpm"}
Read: {"value": 1600, "unit": "rpm"}
